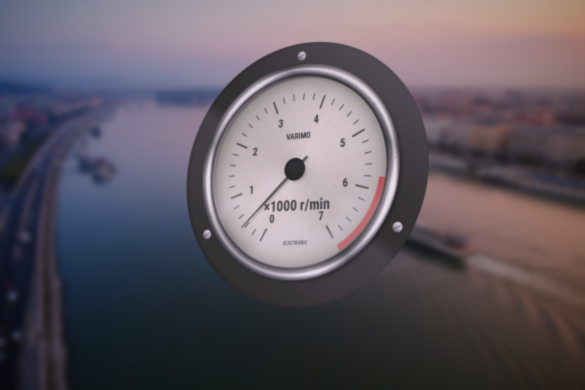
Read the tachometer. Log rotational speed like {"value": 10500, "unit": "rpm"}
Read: {"value": 400, "unit": "rpm"}
